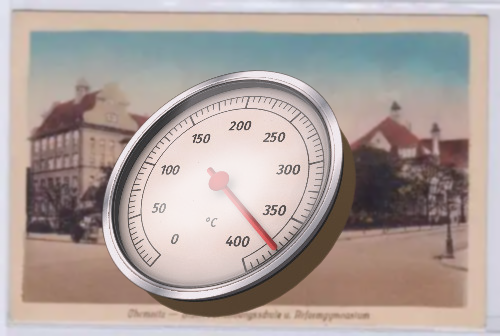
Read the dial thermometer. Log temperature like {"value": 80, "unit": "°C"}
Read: {"value": 375, "unit": "°C"}
